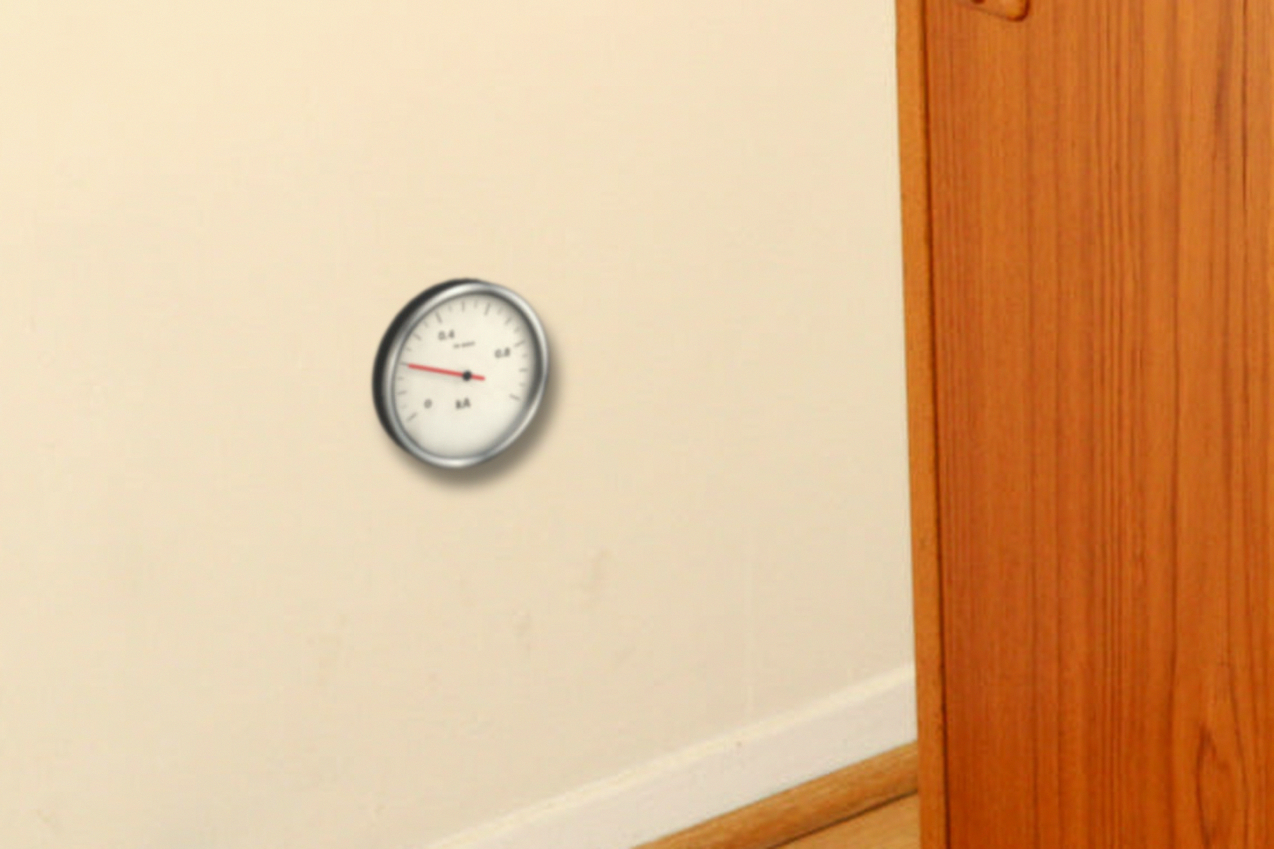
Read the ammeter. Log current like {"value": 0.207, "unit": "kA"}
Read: {"value": 0.2, "unit": "kA"}
